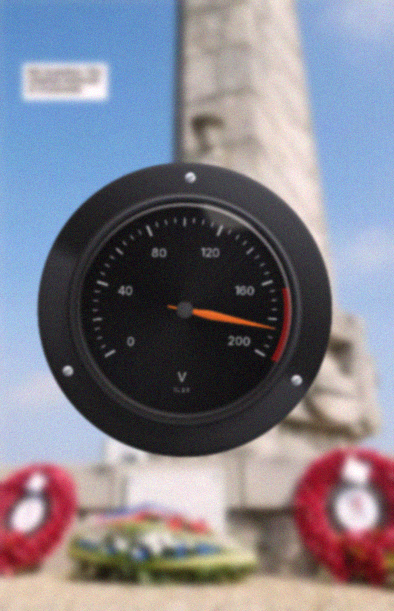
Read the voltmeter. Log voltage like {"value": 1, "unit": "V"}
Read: {"value": 185, "unit": "V"}
